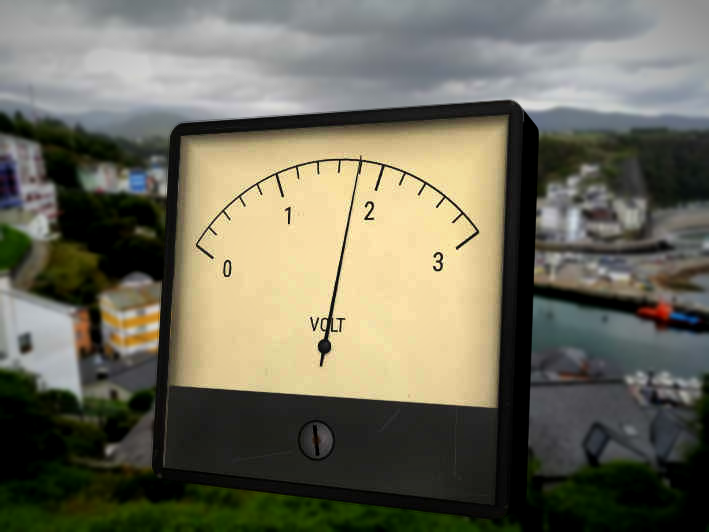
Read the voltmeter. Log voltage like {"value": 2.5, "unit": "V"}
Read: {"value": 1.8, "unit": "V"}
